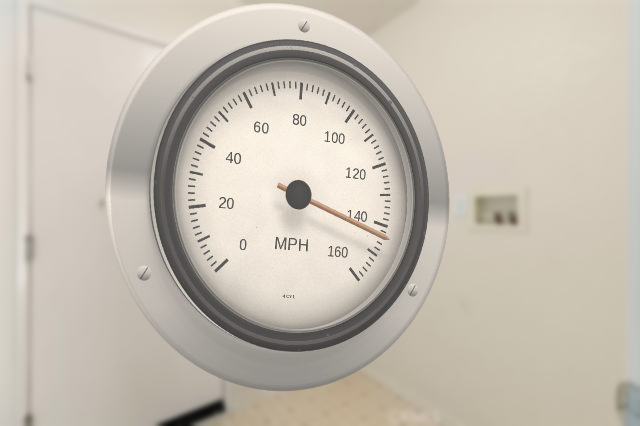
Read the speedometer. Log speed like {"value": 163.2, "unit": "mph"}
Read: {"value": 144, "unit": "mph"}
